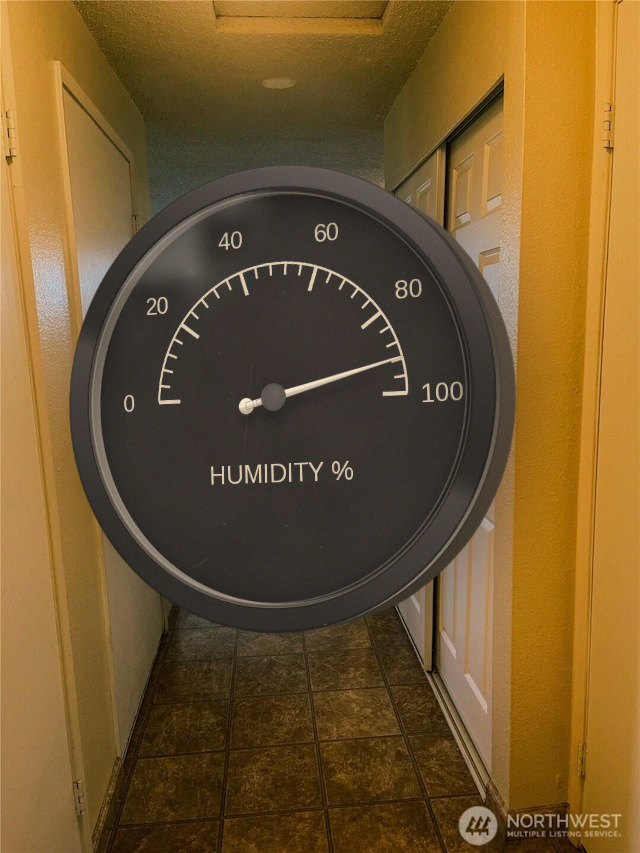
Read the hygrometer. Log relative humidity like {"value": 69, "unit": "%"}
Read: {"value": 92, "unit": "%"}
